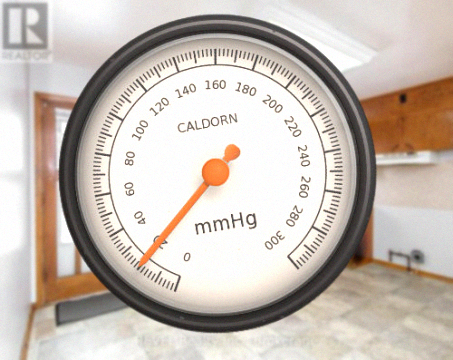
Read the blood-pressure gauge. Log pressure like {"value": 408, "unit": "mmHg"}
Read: {"value": 20, "unit": "mmHg"}
